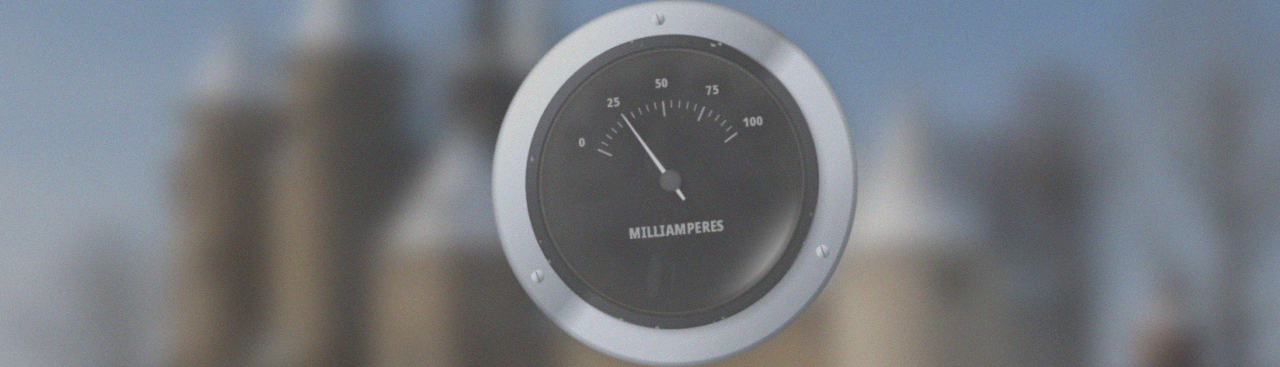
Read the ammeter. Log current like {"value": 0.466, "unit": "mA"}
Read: {"value": 25, "unit": "mA"}
